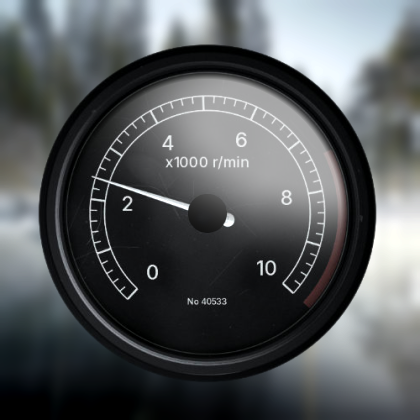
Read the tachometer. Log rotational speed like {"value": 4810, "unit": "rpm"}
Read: {"value": 2400, "unit": "rpm"}
